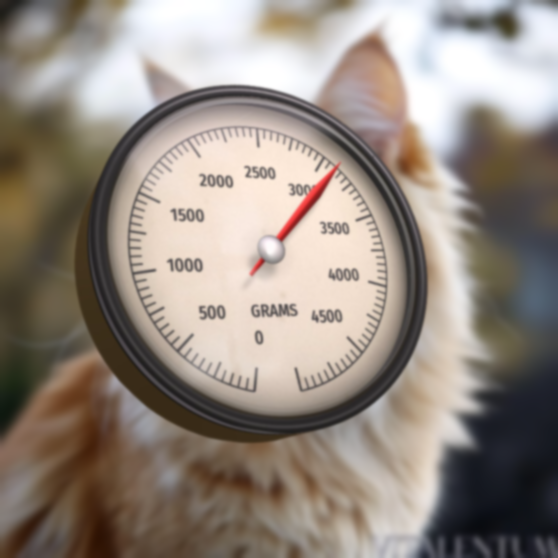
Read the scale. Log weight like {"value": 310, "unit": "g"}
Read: {"value": 3100, "unit": "g"}
